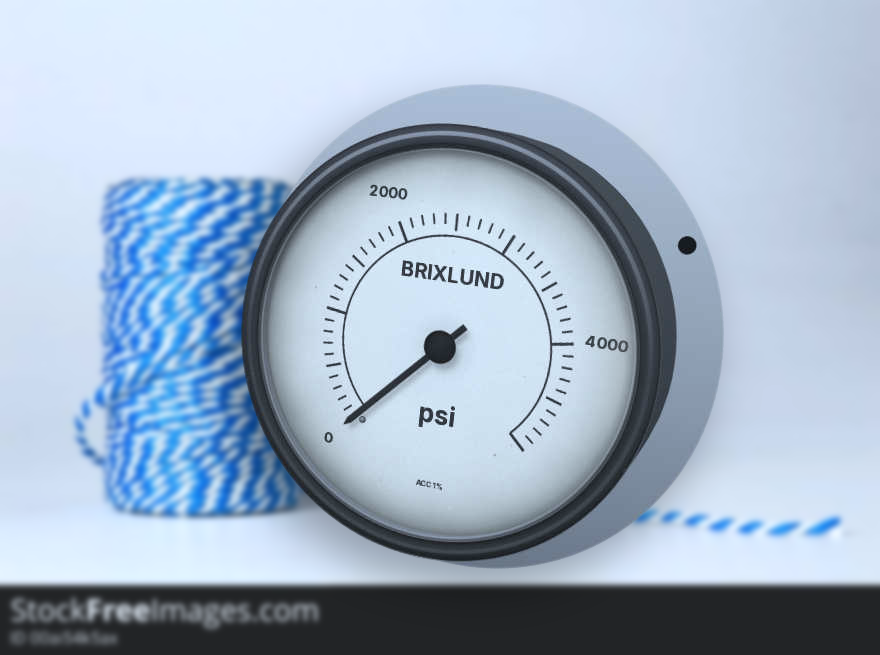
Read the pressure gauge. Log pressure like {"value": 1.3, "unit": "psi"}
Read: {"value": 0, "unit": "psi"}
